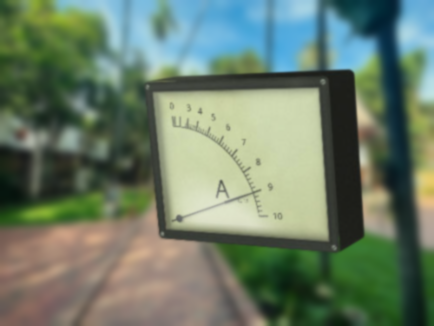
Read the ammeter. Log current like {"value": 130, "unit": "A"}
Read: {"value": 9, "unit": "A"}
